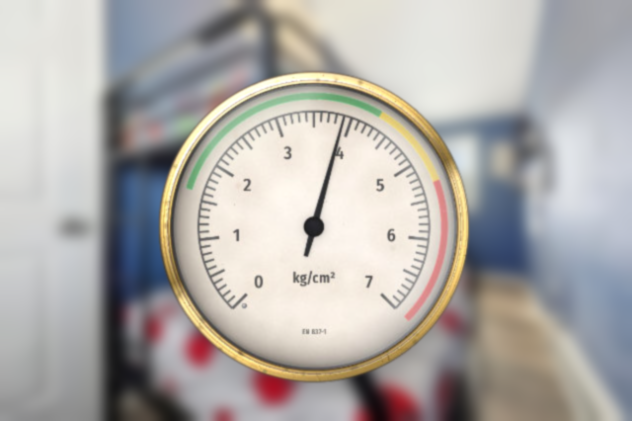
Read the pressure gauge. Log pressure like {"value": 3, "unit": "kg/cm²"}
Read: {"value": 3.9, "unit": "kg/cm²"}
